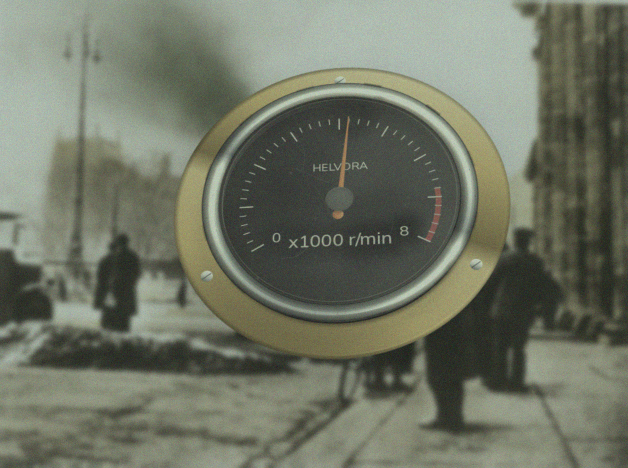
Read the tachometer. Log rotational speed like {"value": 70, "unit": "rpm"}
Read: {"value": 4200, "unit": "rpm"}
